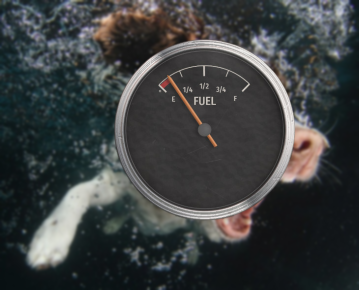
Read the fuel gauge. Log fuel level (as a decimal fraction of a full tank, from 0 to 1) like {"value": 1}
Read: {"value": 0.125}
